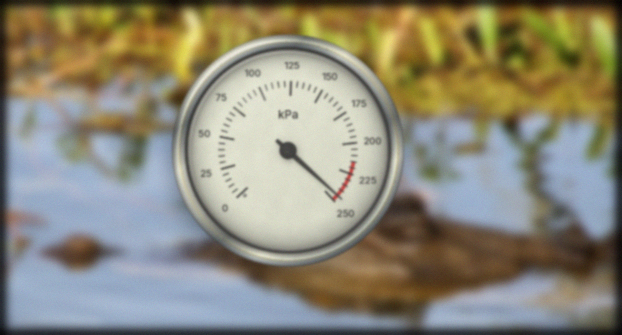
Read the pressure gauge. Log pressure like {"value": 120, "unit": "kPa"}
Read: {"value": 245, "unit": "kPa"}
